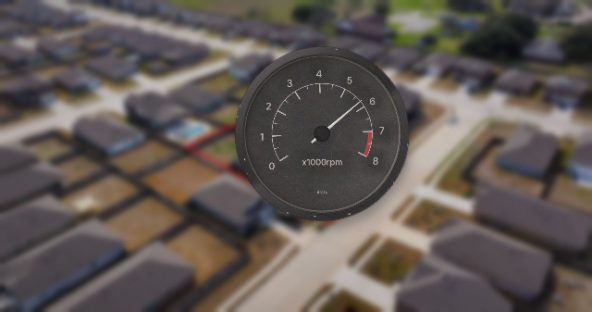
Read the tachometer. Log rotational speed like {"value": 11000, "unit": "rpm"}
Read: {"value": 5750, "unit": "rpm"}
